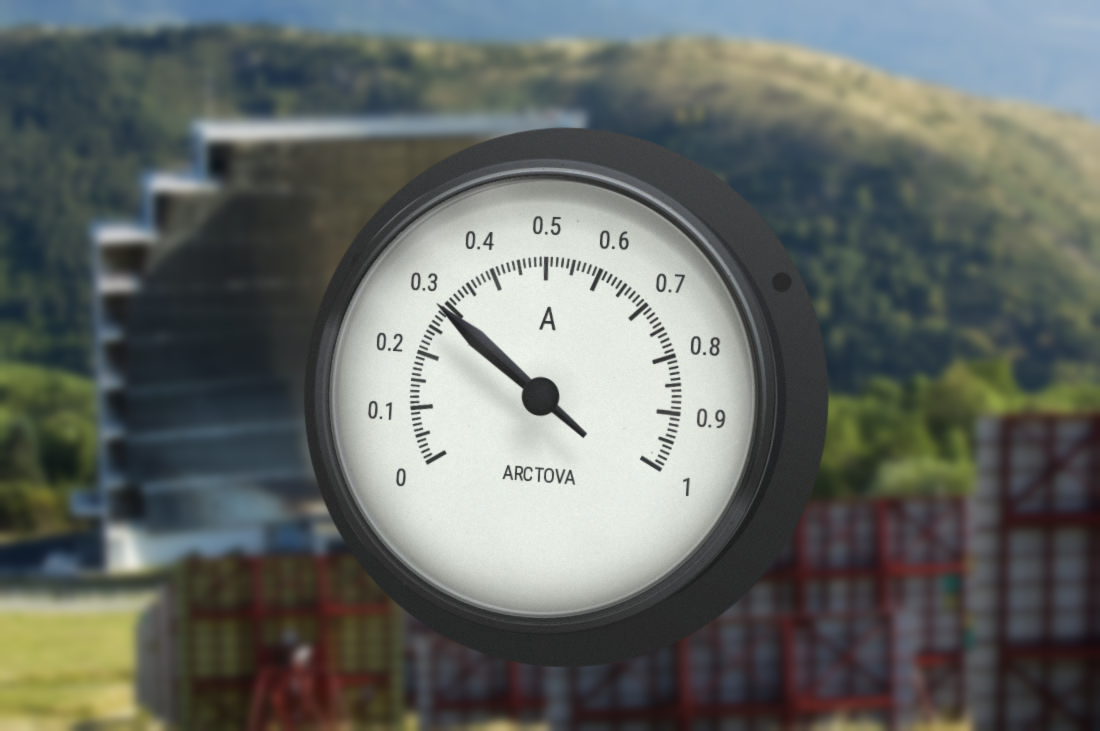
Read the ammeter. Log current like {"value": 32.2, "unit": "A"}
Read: {"value": 0.29, "unit": "A"}
